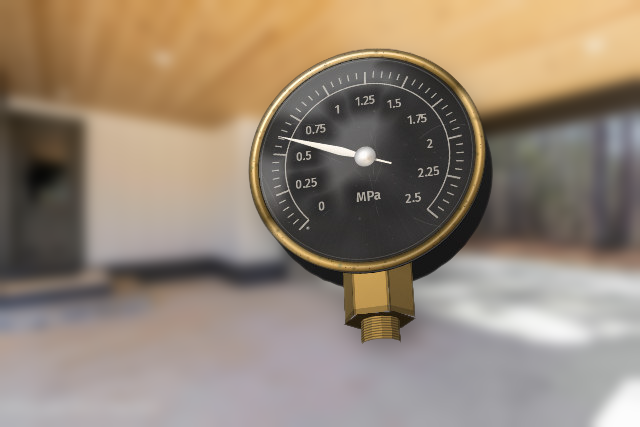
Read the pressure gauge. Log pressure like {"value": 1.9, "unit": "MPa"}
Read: {"value": 0.6, "unit": "MPa"}
